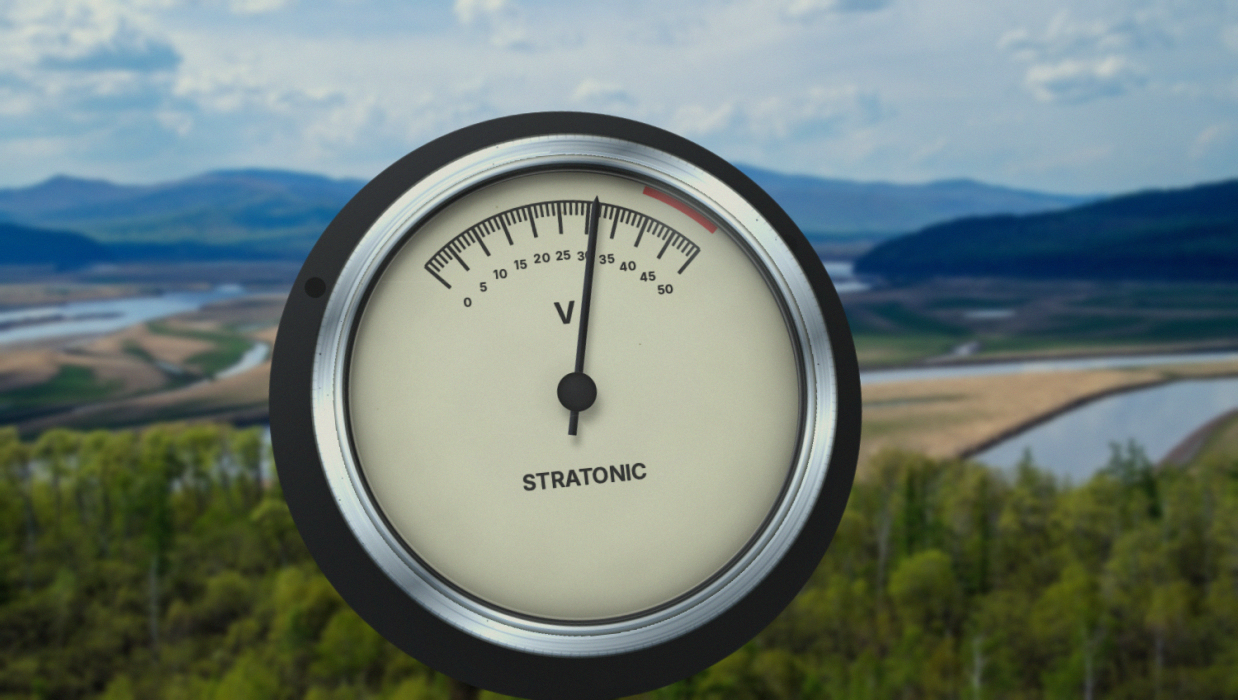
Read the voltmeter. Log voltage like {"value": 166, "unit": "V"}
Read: {"value": 31, "unit": "V"}
